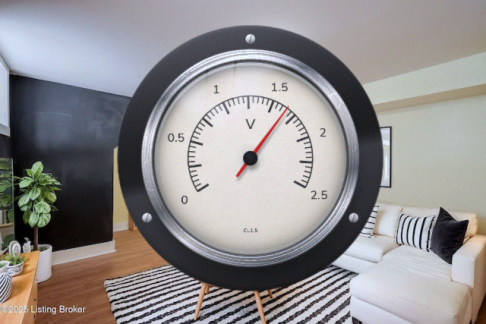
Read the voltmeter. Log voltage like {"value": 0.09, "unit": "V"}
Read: {"value": 1.65, "unit": "V"}
